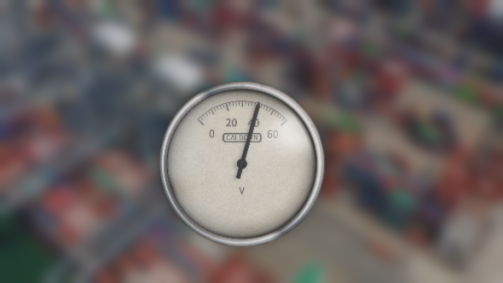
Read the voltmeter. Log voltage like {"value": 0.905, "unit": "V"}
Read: {"value": 40, "unit": "V"}
